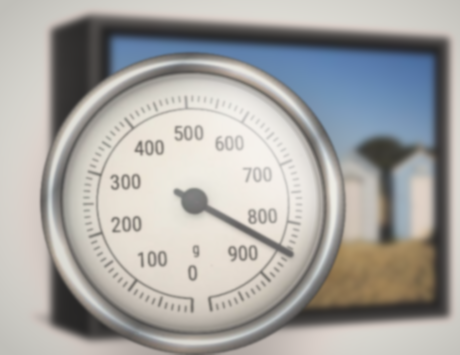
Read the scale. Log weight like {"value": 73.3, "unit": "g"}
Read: {"value": 850, "unit": "g"}
